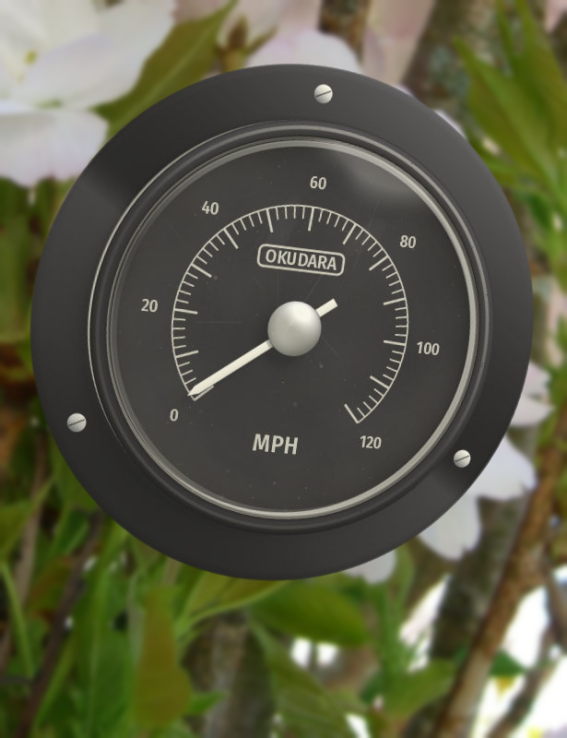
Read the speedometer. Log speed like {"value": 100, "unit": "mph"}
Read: {"value": 2, "unit": "mph"}
